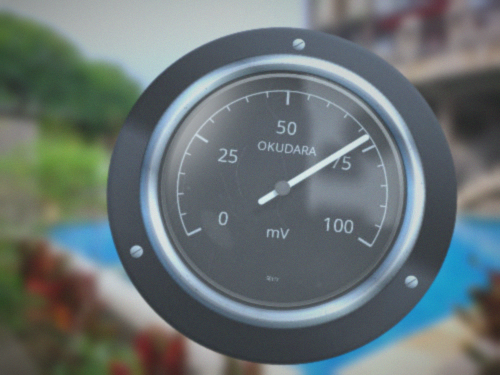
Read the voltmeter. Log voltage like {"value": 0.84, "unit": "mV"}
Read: {"value": 72.5, "unit": "mV"}
